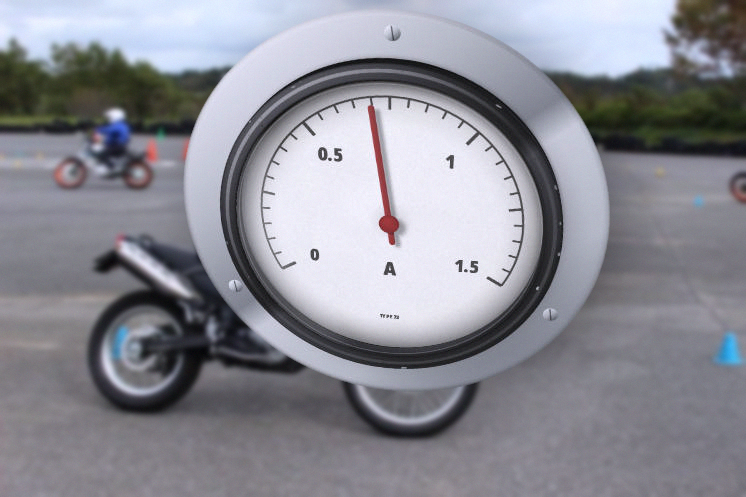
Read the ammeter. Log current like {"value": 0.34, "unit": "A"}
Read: {"value": 0.7, "unit": "A"}
